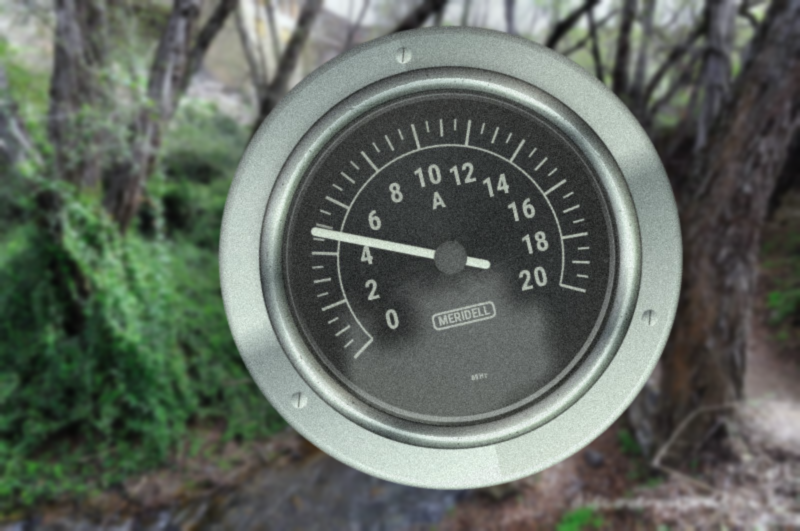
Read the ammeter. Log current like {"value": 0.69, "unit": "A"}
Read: {"value": 4.75, "unit": "A"}
